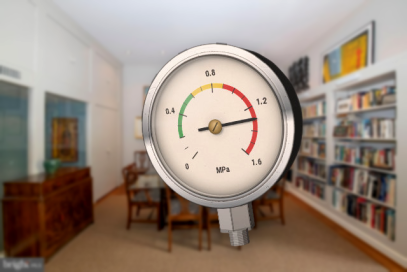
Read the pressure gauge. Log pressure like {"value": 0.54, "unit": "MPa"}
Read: {"value": 1.3, "unit": "MPa"}
